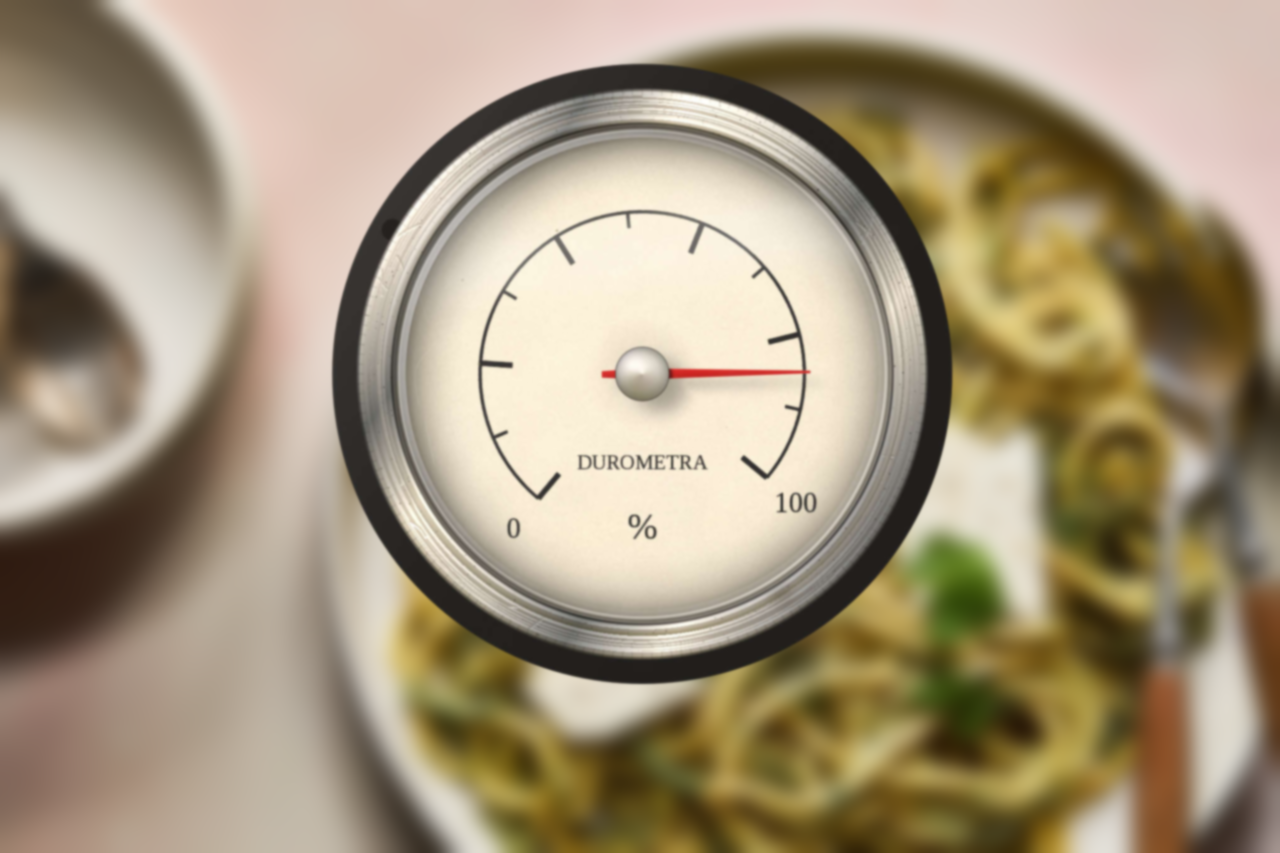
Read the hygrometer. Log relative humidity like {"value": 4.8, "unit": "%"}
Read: {"value": 85, "unit": "%"}
